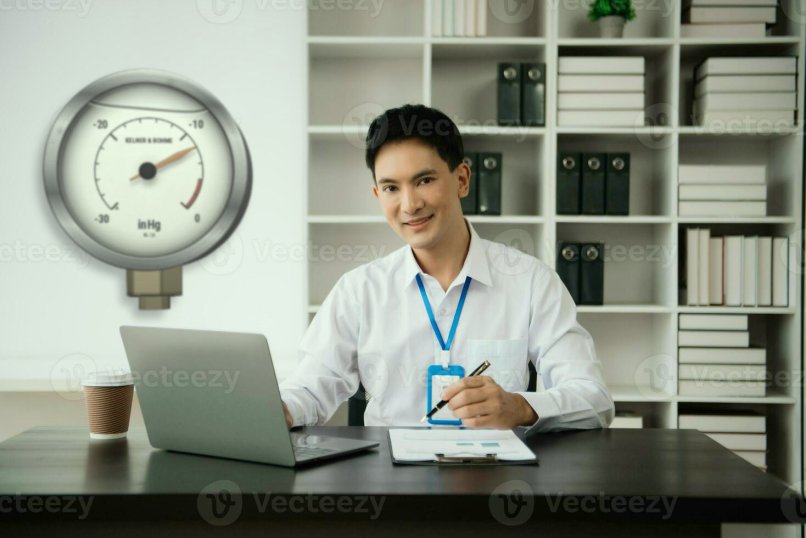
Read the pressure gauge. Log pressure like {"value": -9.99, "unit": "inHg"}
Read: {"value": -8, "unit": "inHg"}
